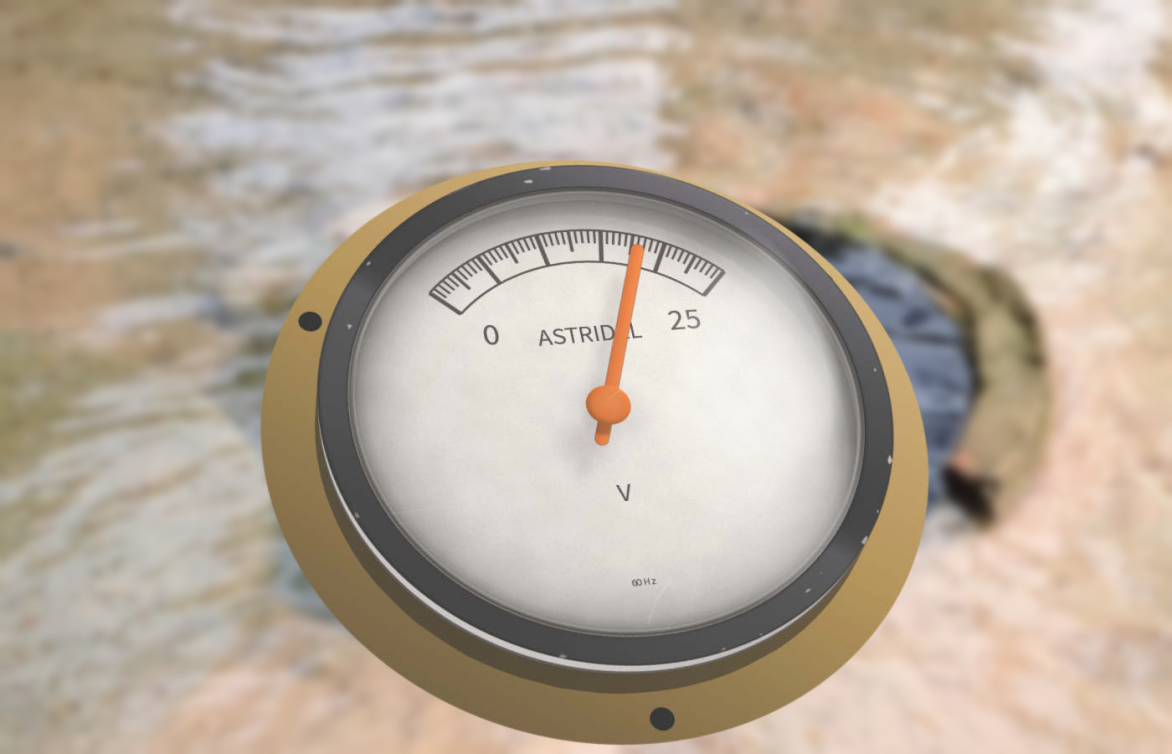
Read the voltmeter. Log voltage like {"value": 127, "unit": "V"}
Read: {"value": 18, "unit": "V"}
